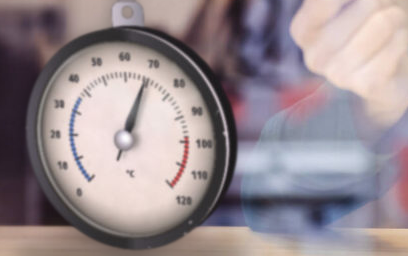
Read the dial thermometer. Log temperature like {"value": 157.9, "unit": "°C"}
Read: {"value": 70, "unit": "°C"}
